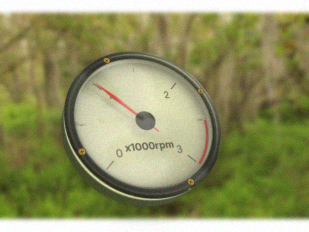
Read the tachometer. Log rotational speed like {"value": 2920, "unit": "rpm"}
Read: {"value": 1000, "unit": "rpm"}
